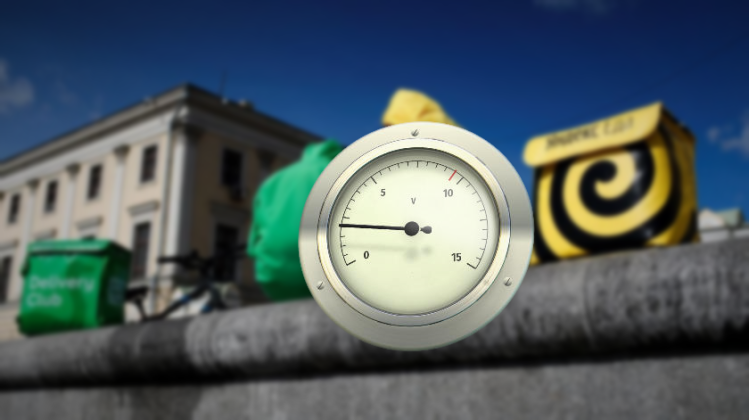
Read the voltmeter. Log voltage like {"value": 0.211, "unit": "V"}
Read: {"value": 2, "unit": "V"}
